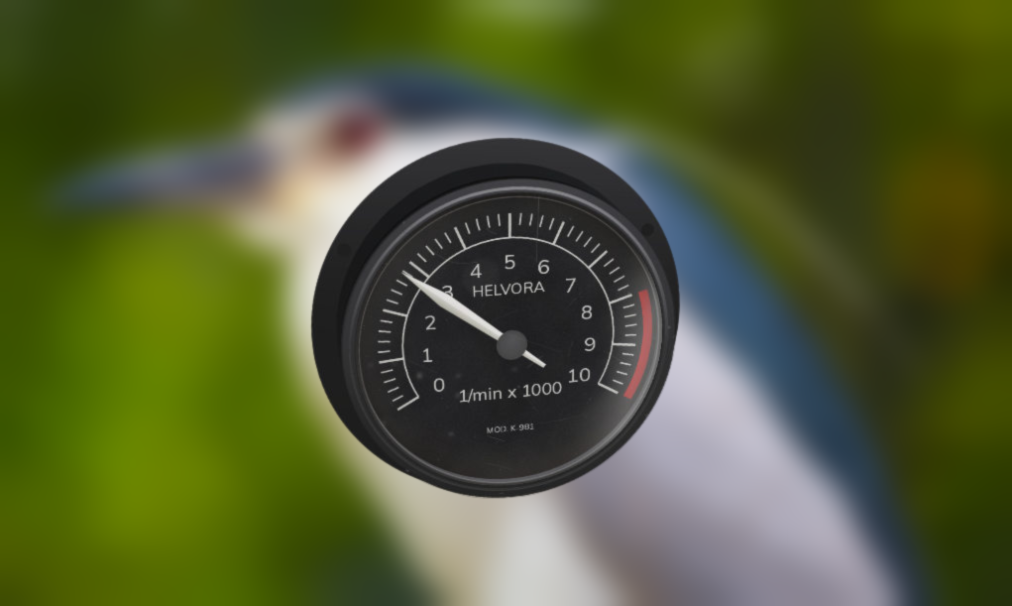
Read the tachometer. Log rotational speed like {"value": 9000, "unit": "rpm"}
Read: {"value": 2800, "unit": "rpm"}
